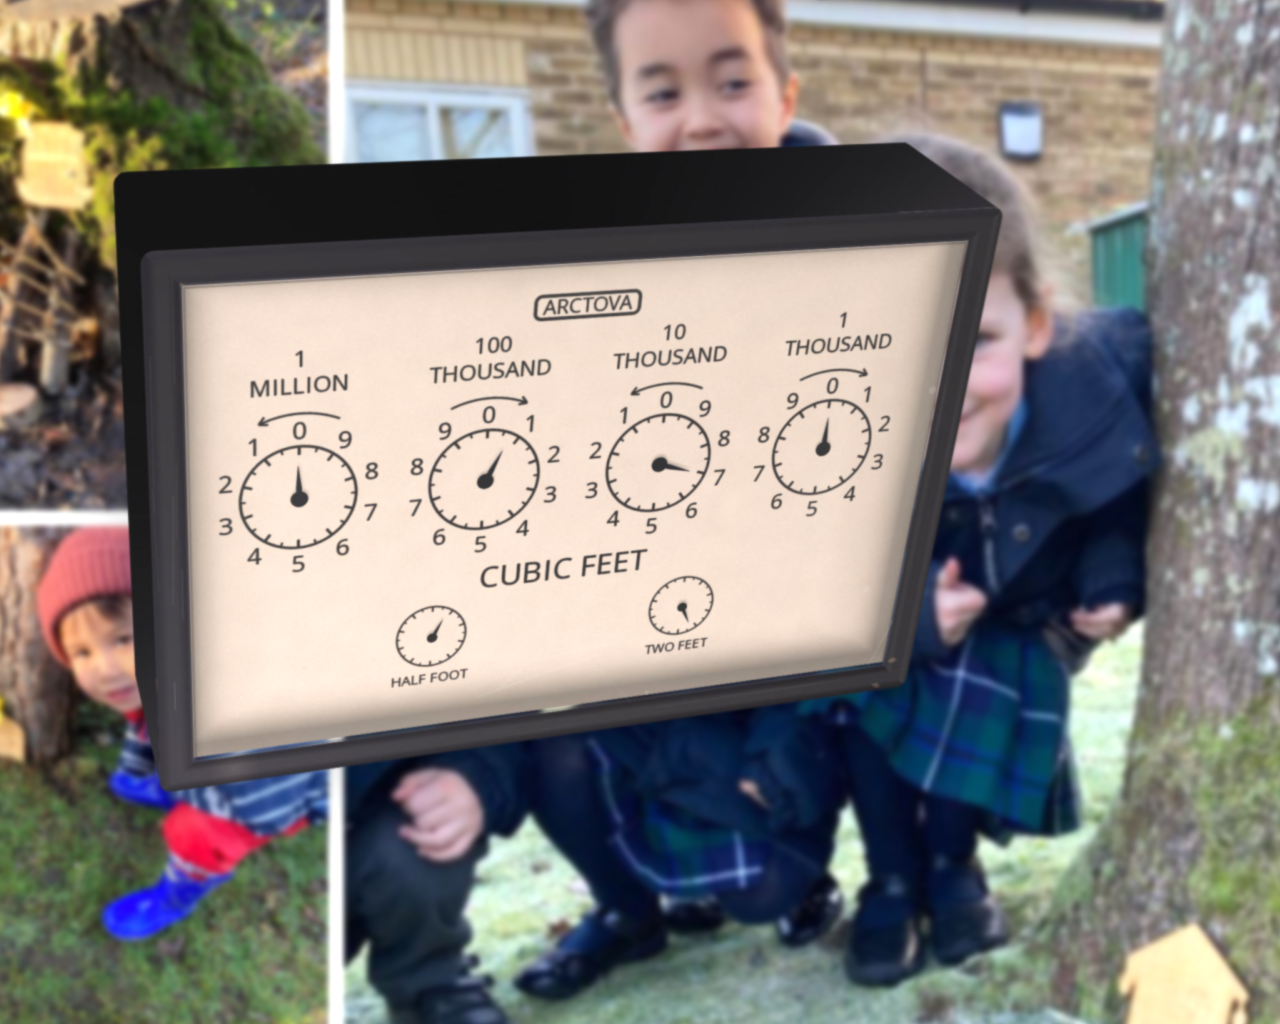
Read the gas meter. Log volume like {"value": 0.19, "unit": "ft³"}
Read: {"value": 7000, "unit": "ft³"}
